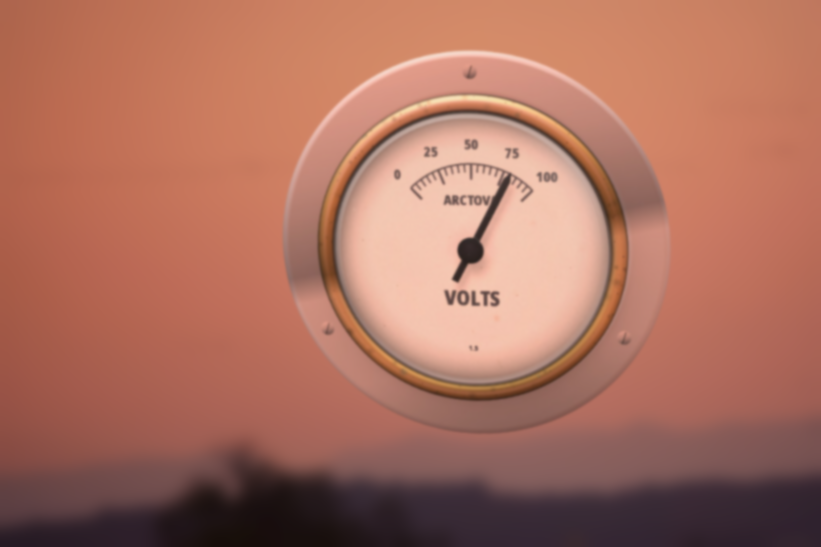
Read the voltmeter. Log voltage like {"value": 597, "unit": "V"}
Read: {"value": 80, "unit": "V"}
